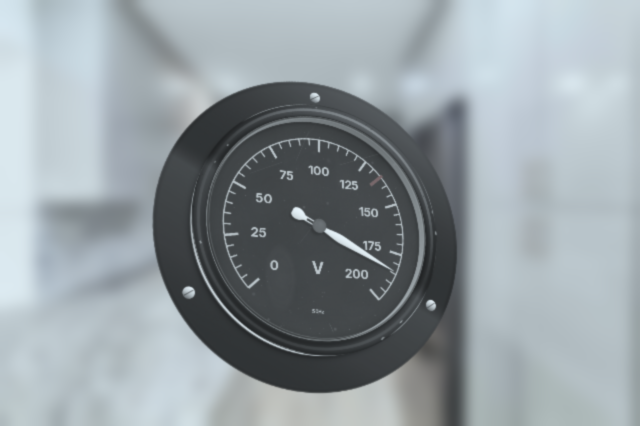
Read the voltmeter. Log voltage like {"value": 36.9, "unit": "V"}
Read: {"value": 185, "unit": "V"}
